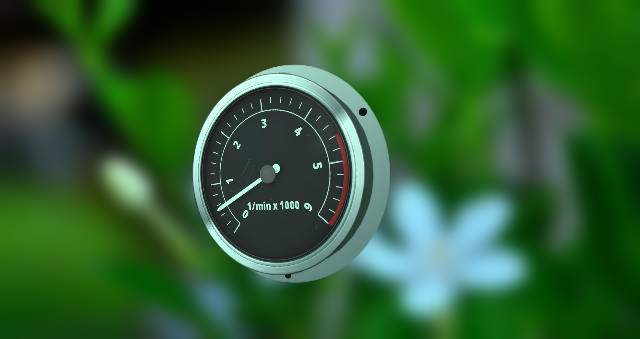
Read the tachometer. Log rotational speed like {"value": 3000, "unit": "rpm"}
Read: {"value": 500, "unit": "rpm"}
